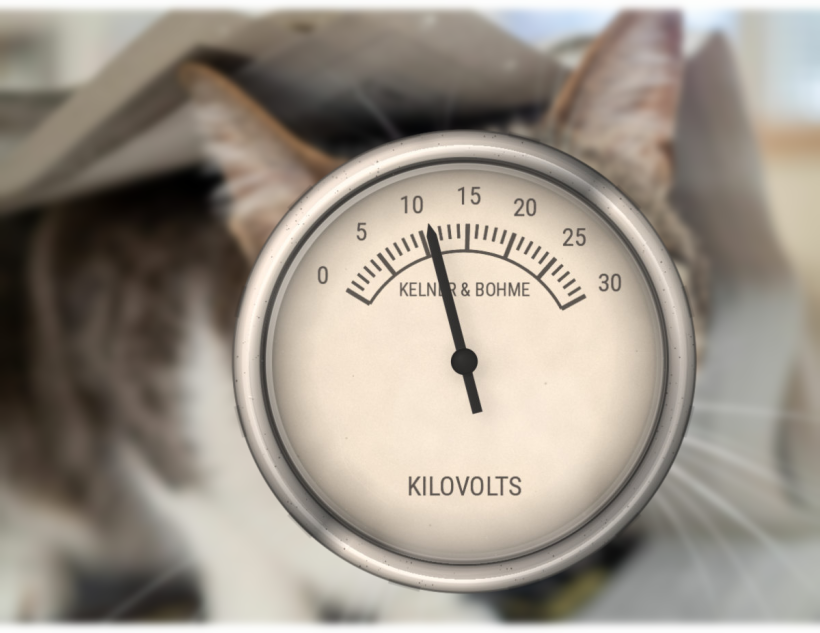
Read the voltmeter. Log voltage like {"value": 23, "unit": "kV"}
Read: {"value": 11, "unit": "kV"}
